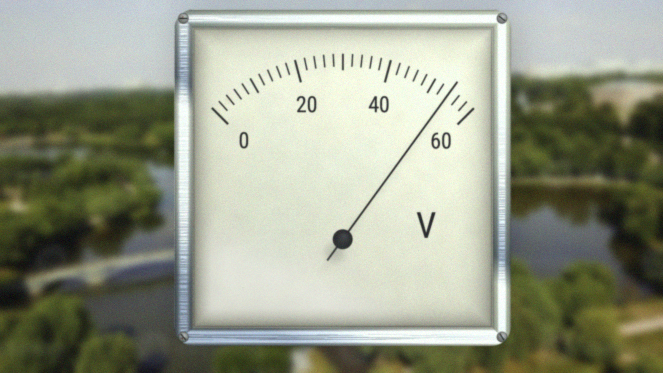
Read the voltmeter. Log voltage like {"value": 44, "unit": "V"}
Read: {"value": 54, "unit": "V"}
